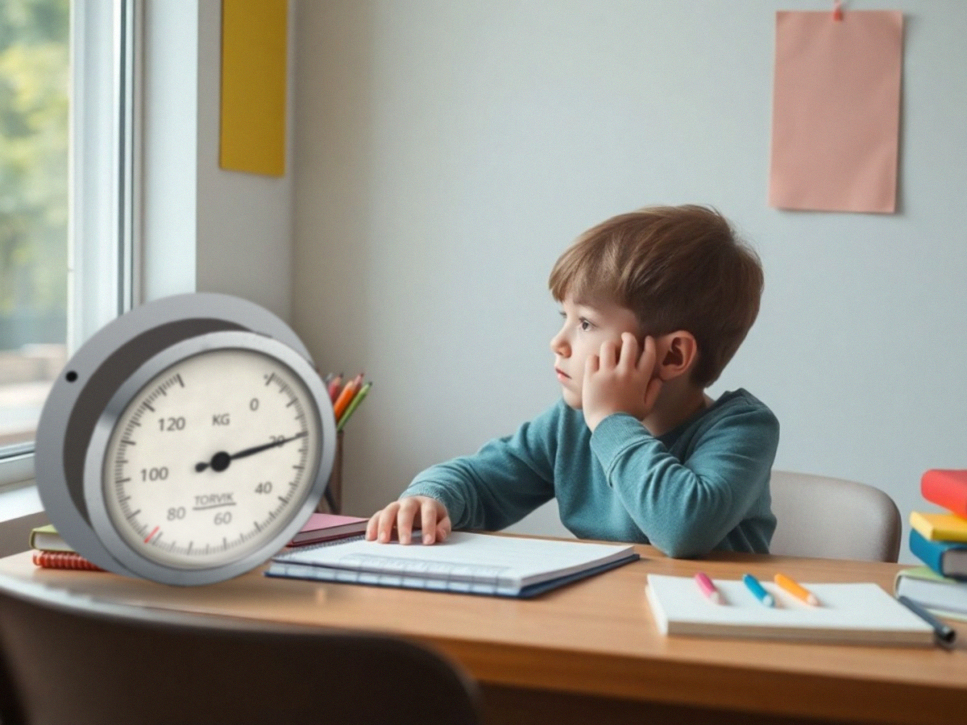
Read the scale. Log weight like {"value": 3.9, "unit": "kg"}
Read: {"value": 20, "unit": "kg"}
